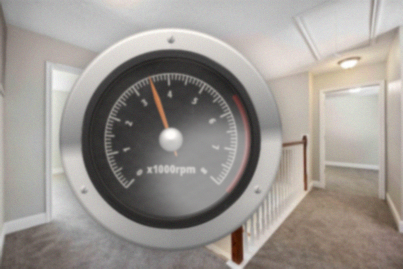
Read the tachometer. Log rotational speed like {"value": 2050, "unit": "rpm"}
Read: {"value": 3500, "unit": "rpm"}
